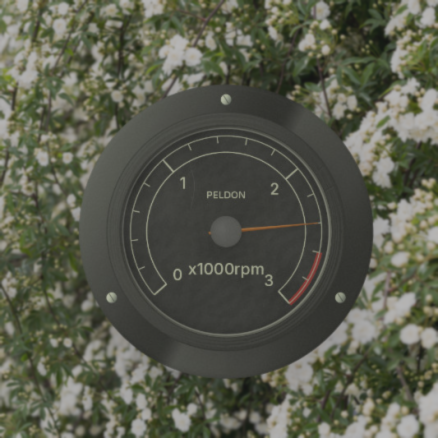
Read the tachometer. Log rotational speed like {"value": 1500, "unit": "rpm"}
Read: {"value": 2400, "unit": "rpm"}
